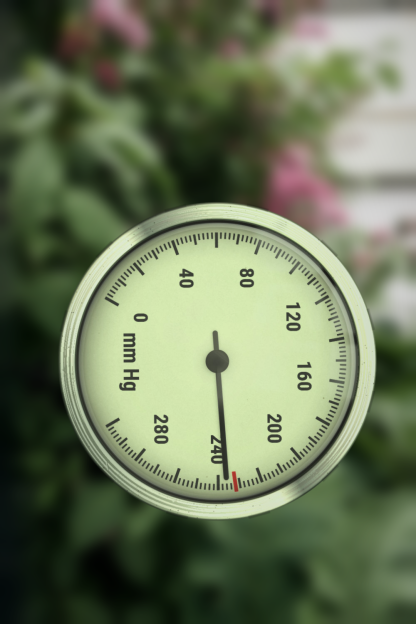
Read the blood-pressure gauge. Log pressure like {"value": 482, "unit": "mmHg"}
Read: {"value": 236, "unit": "mmHg"}
